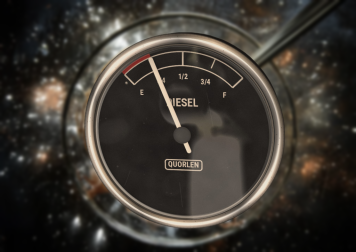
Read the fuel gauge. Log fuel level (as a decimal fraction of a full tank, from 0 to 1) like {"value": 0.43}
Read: {"value": 0.25}
